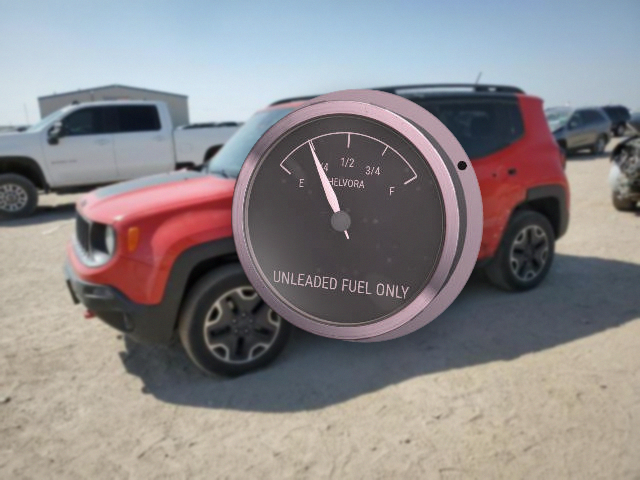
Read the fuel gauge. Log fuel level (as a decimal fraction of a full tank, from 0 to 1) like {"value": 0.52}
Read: {"value": 0.25}
